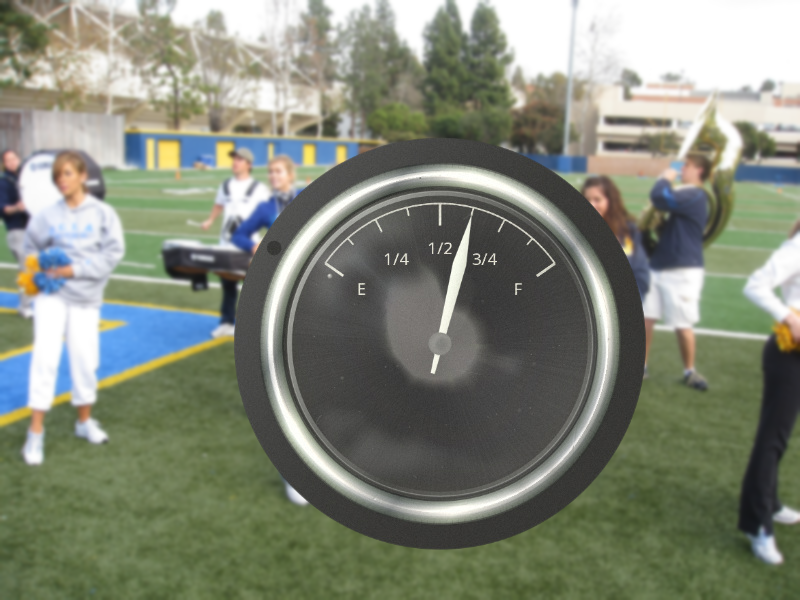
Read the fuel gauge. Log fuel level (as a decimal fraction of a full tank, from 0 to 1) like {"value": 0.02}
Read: {"value": 0.625}
